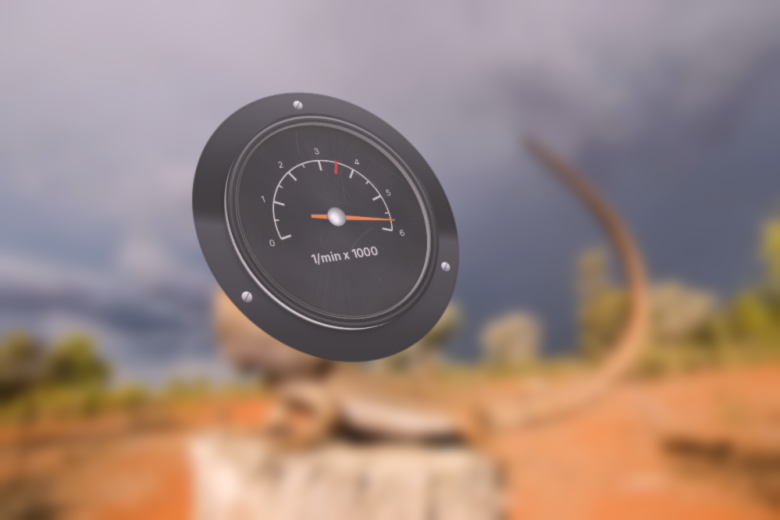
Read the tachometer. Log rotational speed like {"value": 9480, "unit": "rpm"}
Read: {"value": 5750, "unit": "rpm"}
